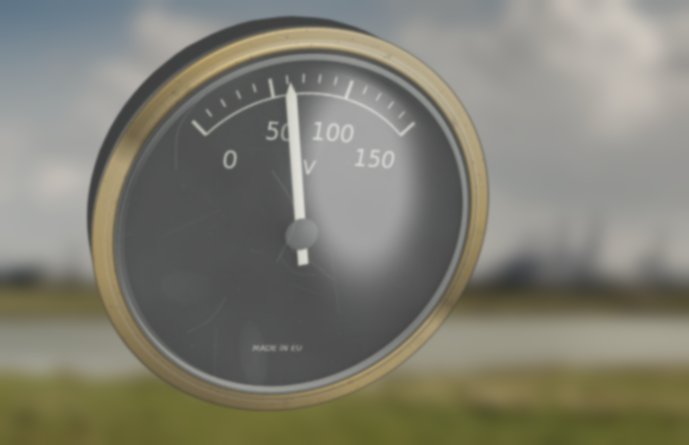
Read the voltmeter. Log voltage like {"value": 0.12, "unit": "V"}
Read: {"value": 60, "unit": "V"}
